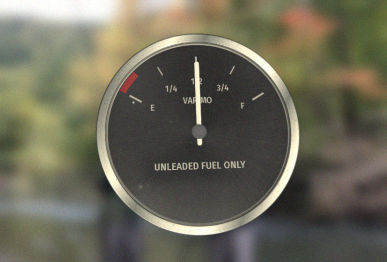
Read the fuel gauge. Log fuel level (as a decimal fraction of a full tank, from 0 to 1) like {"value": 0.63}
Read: {"value": 0.5}
